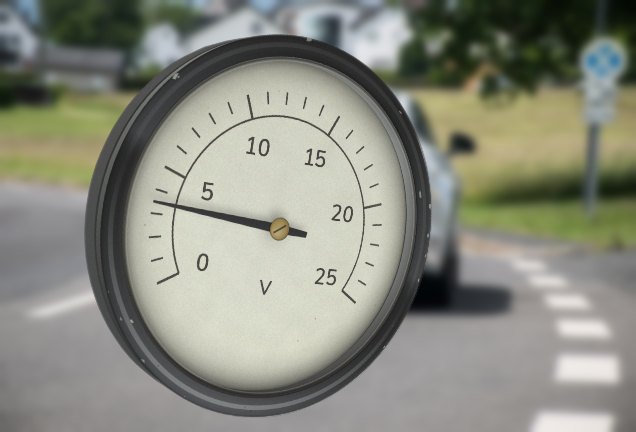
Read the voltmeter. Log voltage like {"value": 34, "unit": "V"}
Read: {"value": 3.5, "unit": "V"}
